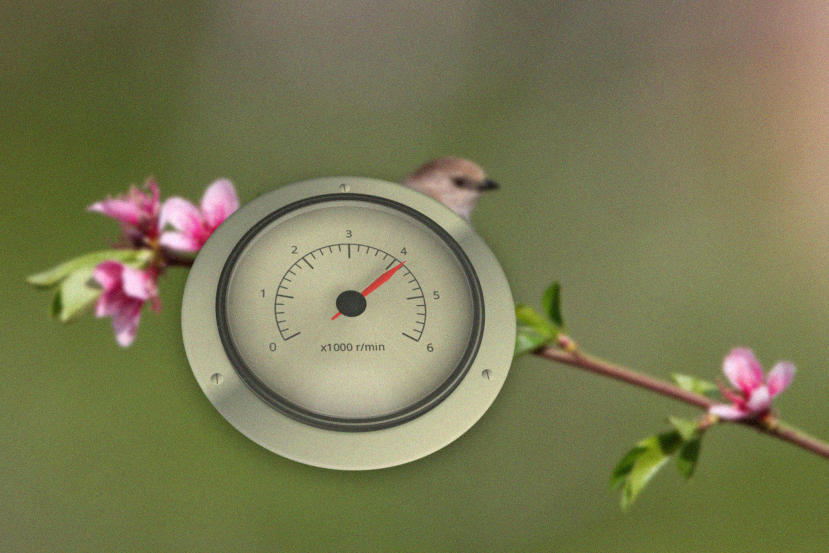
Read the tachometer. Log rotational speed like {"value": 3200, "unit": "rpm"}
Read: {"value": 4200, "unit": "rpm"}
